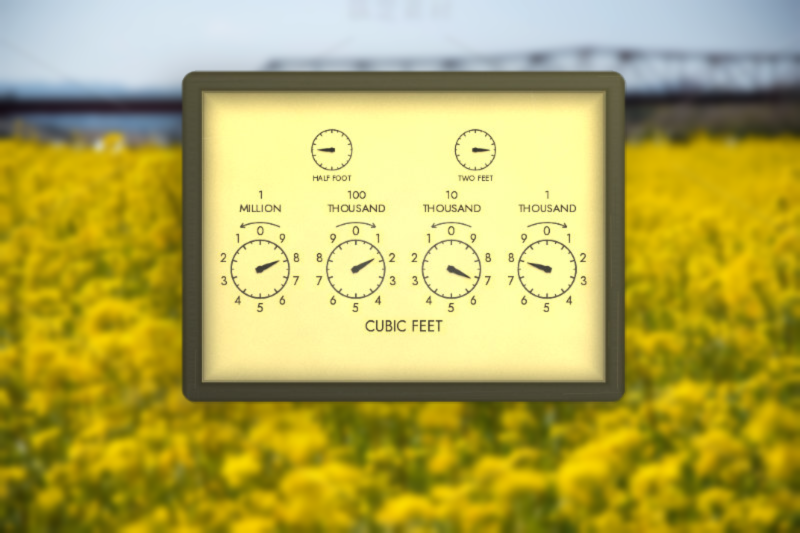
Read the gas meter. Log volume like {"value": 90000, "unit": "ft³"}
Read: {"value": 816800, "unit": "ft³"}
